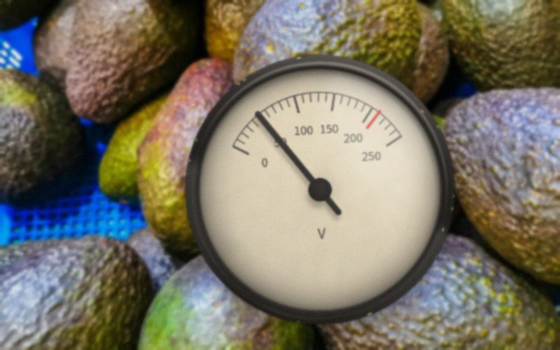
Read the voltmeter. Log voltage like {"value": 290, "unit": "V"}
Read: {"value": 50, "unit": "V"}
